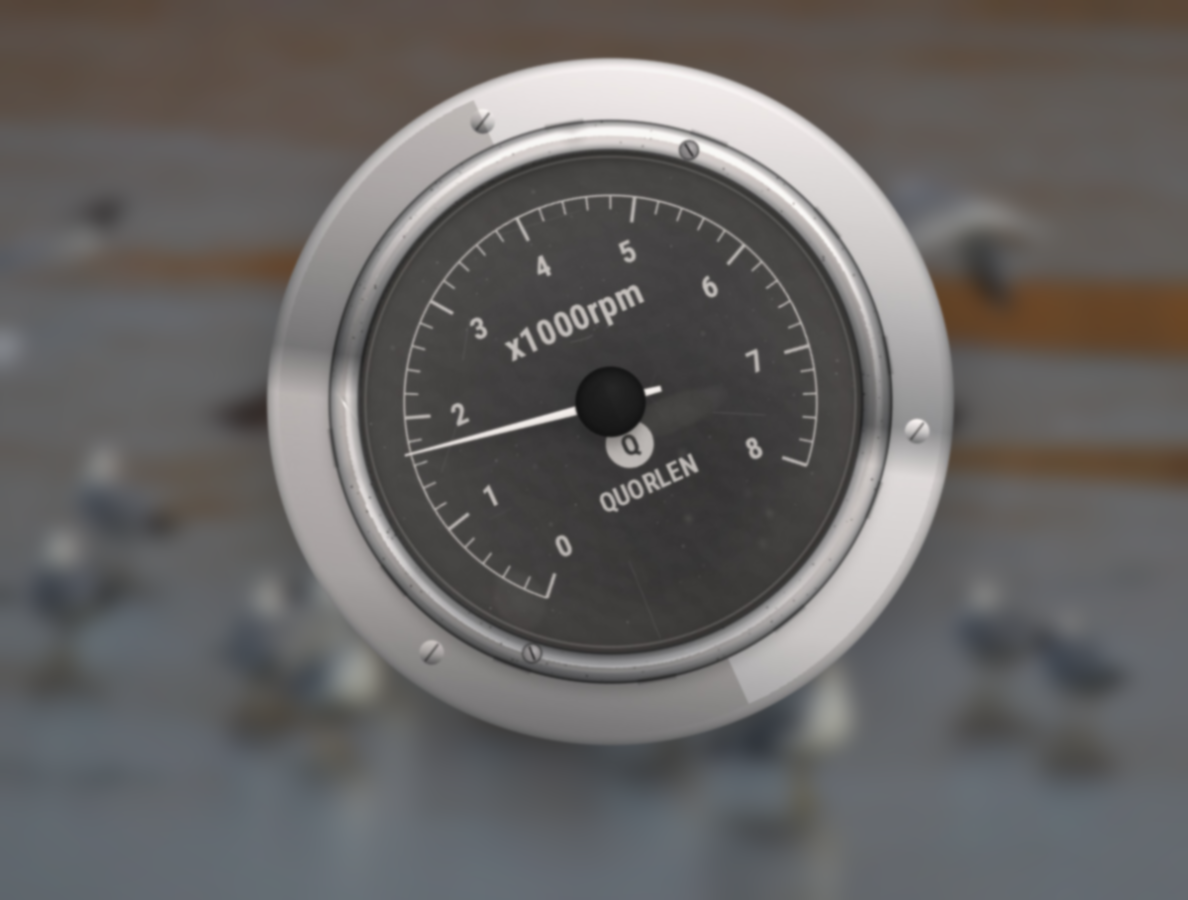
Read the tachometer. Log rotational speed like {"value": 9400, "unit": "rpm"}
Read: {"value": 1700, "unit": "rpm"}
